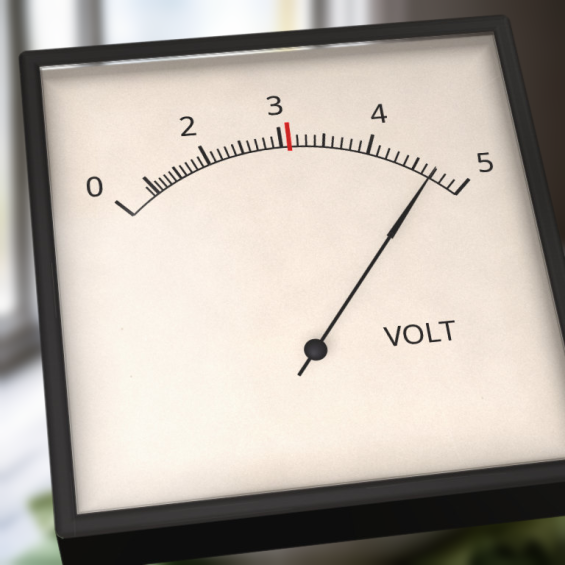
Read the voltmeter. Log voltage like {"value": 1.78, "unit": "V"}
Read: {"value": 4.7, "unit": "V"}
